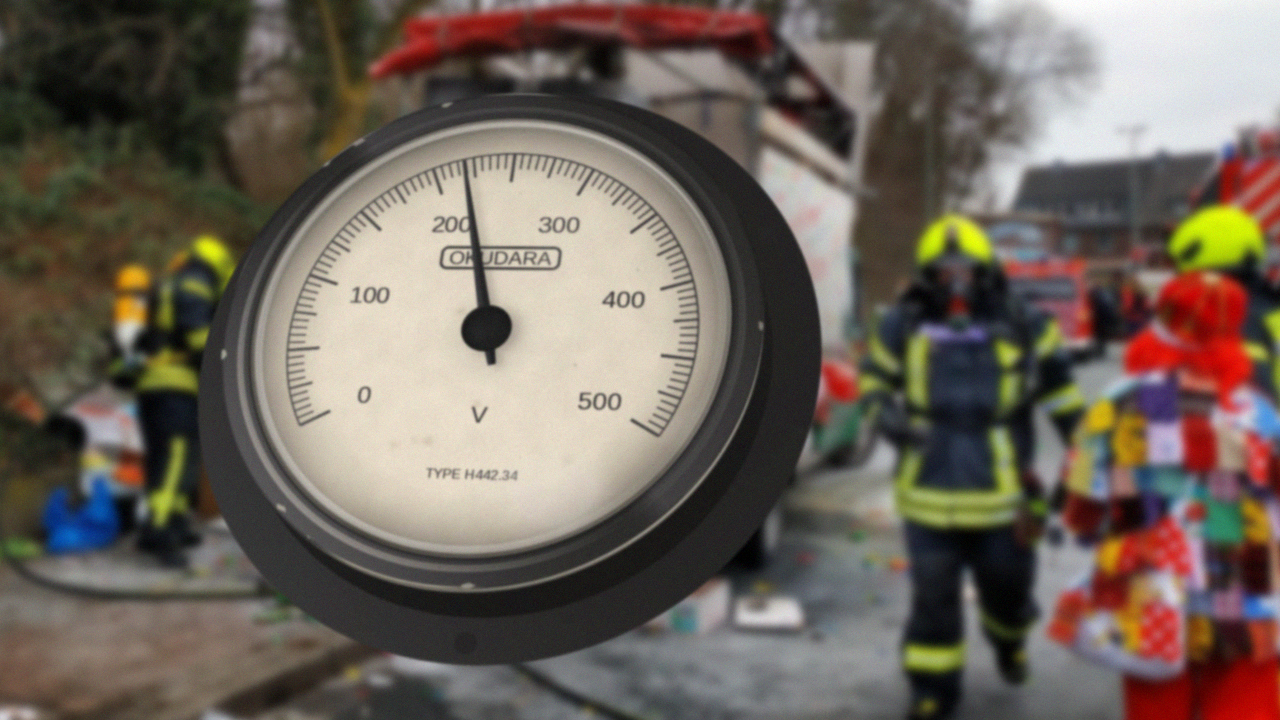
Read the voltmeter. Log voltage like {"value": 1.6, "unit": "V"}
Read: {"value": 220, "unit": "V"}
